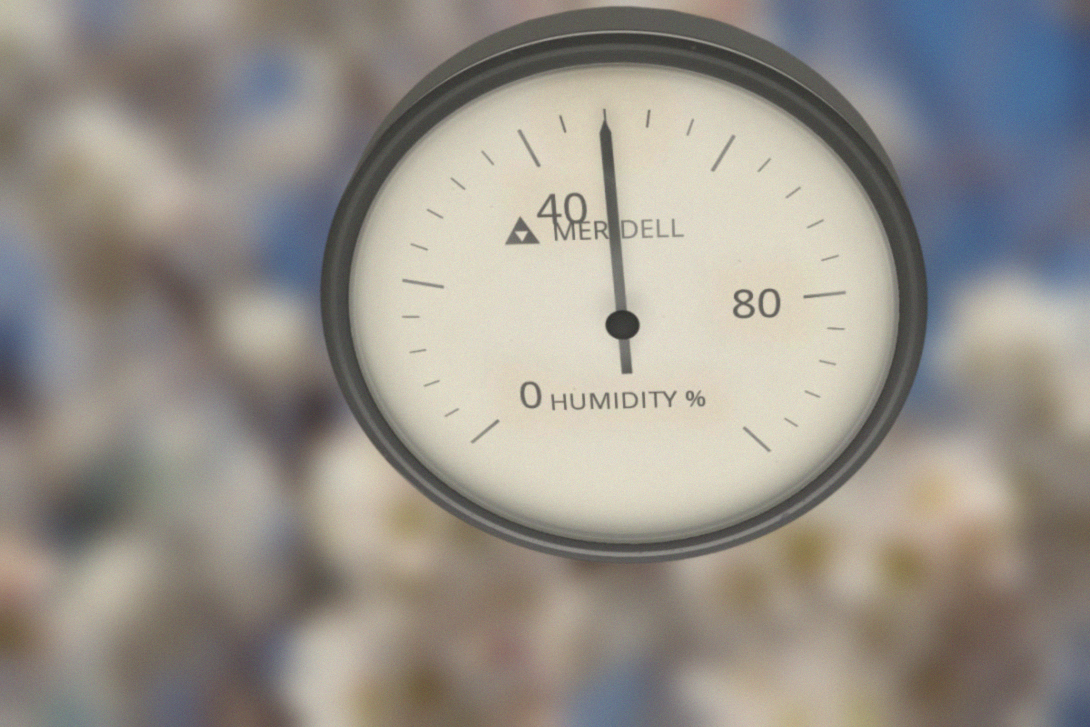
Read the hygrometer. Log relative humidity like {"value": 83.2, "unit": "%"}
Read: {"value": 48, "unit": "%"}
